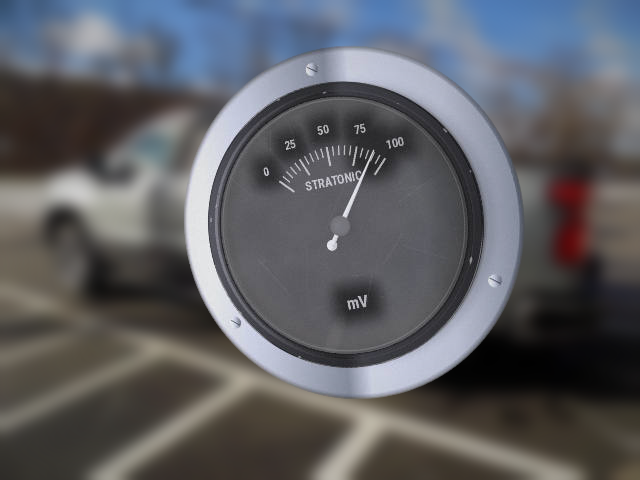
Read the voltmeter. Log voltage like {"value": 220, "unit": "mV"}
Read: {"value": 90, "unit": "mV"}
